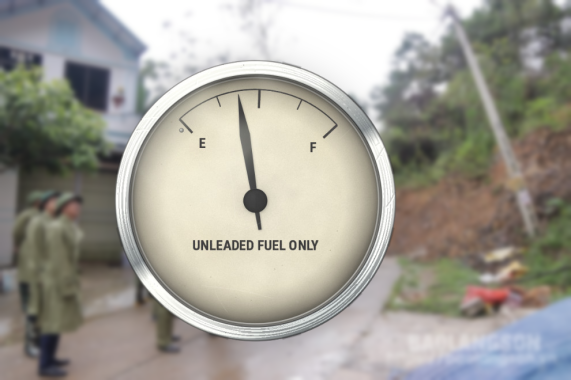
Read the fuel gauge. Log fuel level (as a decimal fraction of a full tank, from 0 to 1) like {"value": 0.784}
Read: {"value": 0.375}
